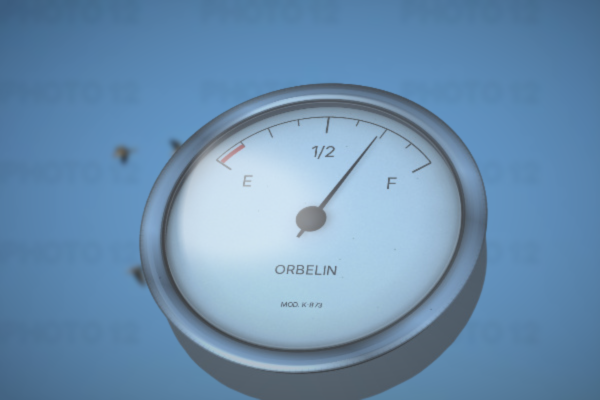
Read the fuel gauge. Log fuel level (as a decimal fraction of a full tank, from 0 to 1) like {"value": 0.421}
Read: {"value": 0.75}
